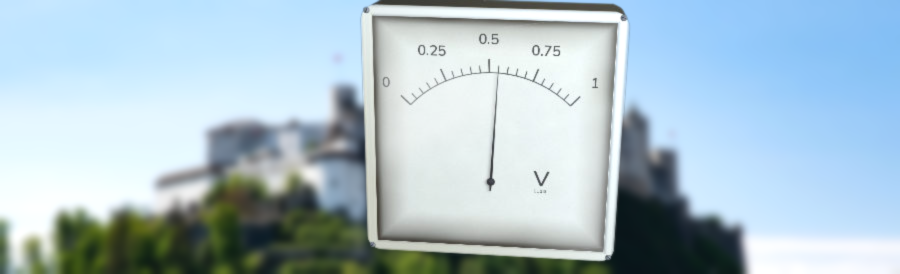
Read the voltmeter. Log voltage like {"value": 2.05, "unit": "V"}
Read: {"value": 0.55, "unit": "V"}
